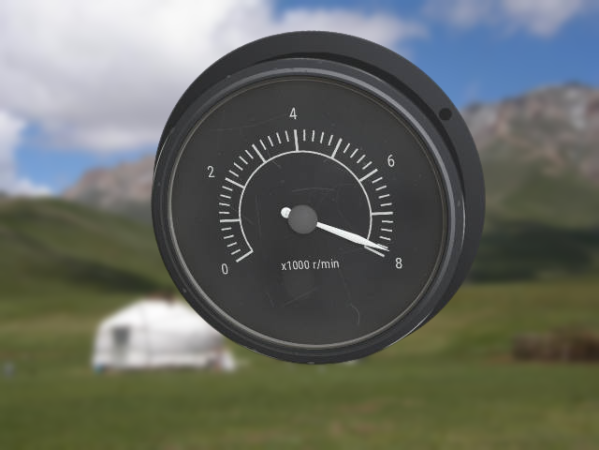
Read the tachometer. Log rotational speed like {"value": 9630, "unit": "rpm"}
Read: {"value": 7800, "unit": "rpm"}
